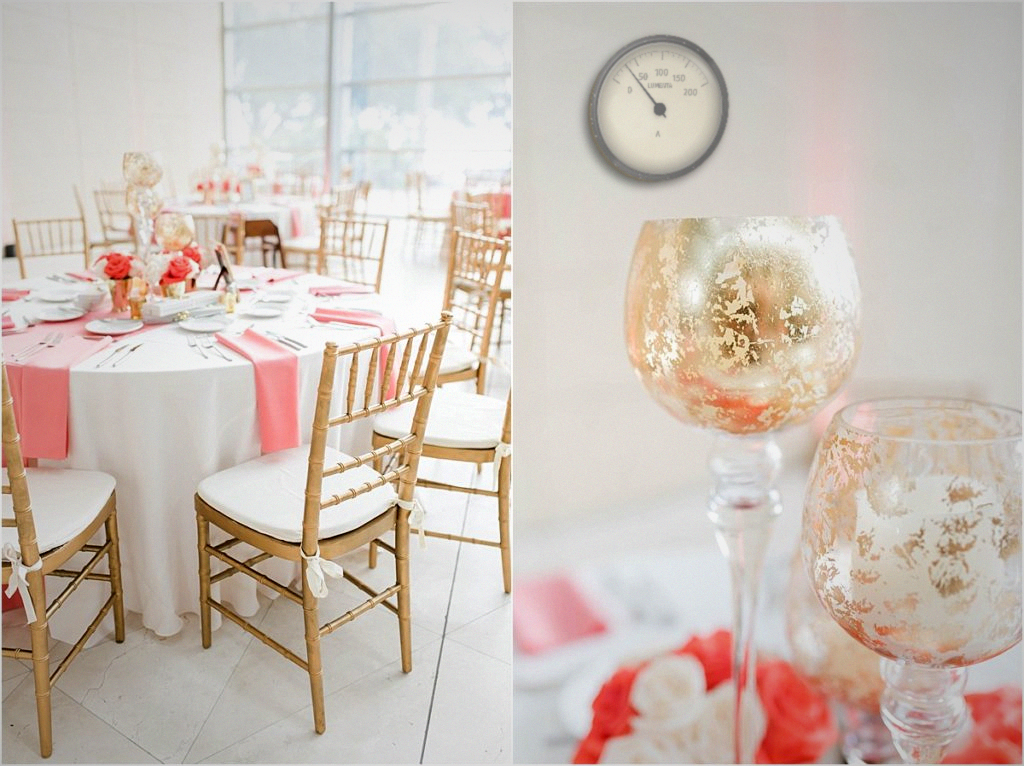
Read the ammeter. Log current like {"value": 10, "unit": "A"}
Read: {"value": 30, "unit": "A"}
